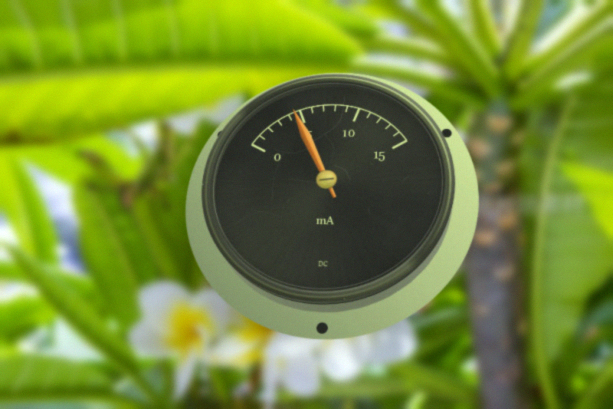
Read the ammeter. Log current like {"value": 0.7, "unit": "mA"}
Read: {"value": 4.5, "unit": "mA"}
